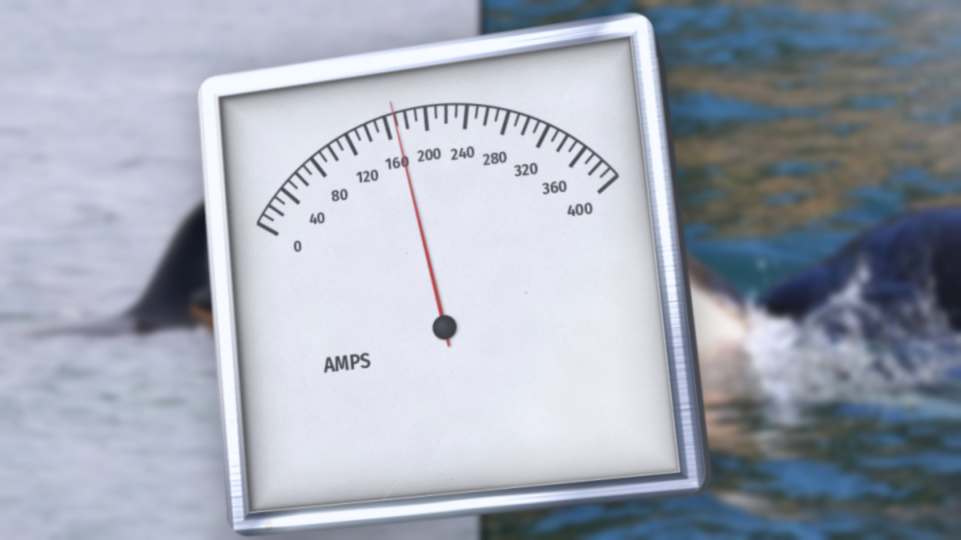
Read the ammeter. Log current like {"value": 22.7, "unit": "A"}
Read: {"value": 170, "unit": "A"}
